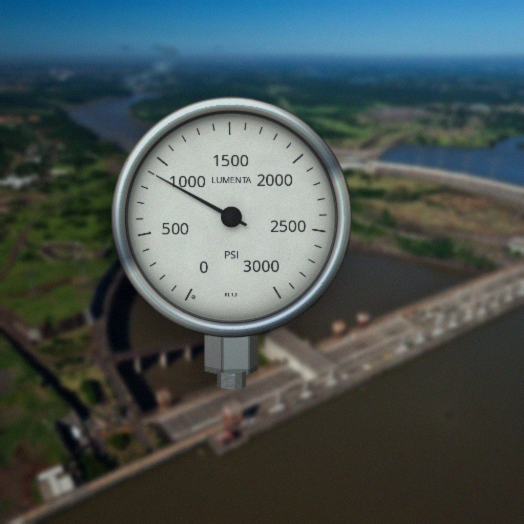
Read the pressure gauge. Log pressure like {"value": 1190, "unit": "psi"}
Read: {"value": 900, "unit": "psi"}
